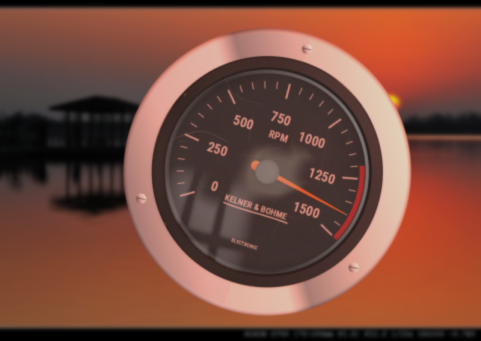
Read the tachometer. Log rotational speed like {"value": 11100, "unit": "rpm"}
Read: {"value": 1400, "unit": "rpm"}
